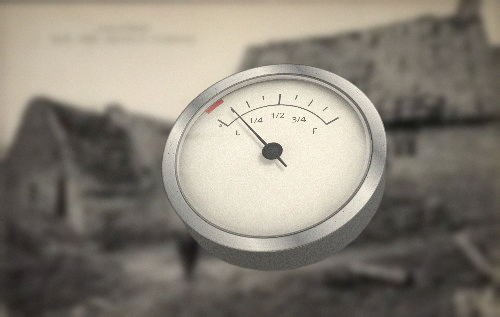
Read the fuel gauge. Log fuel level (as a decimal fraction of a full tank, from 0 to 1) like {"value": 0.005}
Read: {"value": 0.125}
